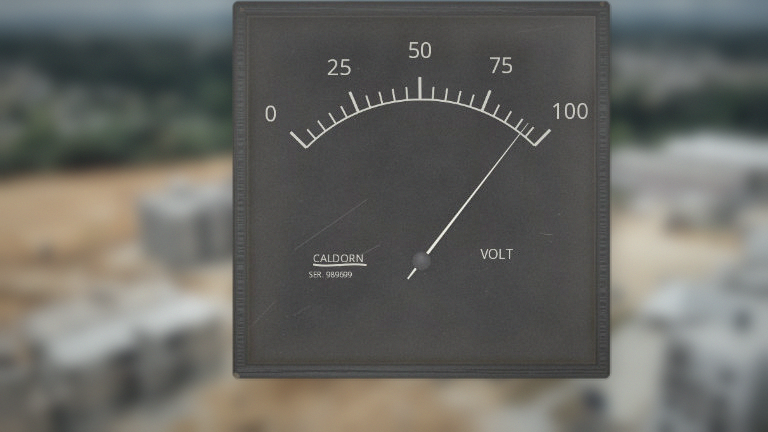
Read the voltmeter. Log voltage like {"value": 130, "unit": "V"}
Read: {"value": 92.5, "unit": "V"}
